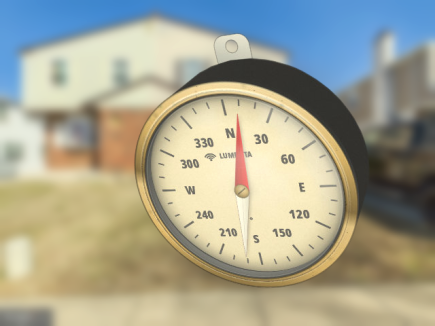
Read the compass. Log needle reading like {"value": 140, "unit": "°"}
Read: {"value": 10, "unit": "°"}
